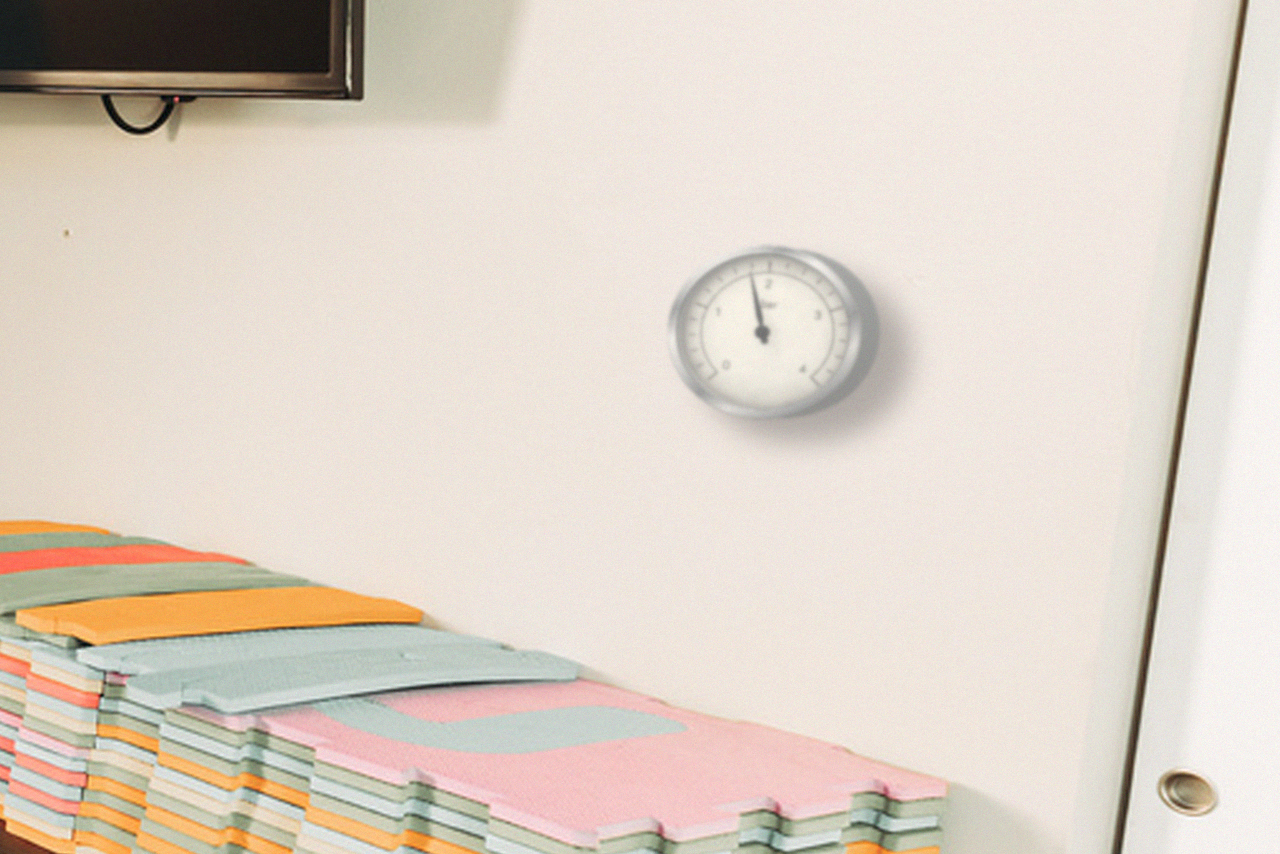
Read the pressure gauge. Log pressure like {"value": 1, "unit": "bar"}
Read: {"value": 1.8, "unit": "bar"}
